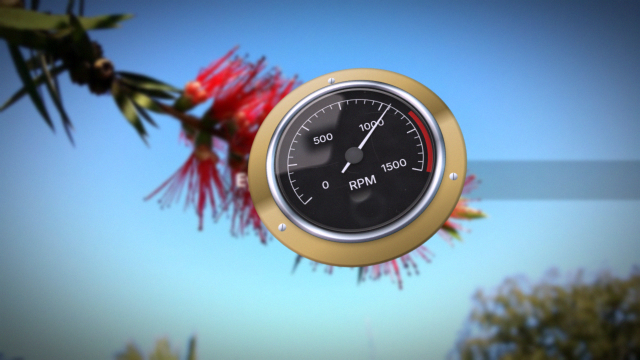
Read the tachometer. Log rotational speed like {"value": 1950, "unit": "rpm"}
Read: {"value": 1050, "unit": "rpm"}
